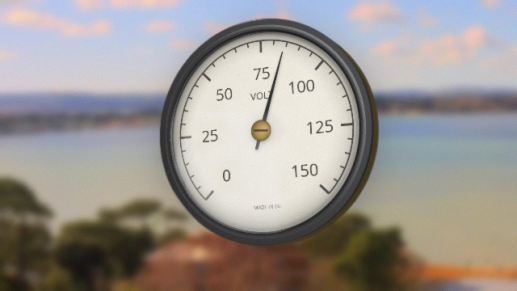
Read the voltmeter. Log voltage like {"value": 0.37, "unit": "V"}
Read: {"value": 85, "unit": "V"}
